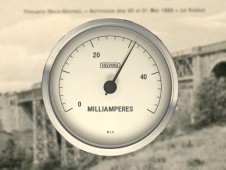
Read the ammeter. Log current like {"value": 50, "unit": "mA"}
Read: {"value": 31, "unit": "mA"}
